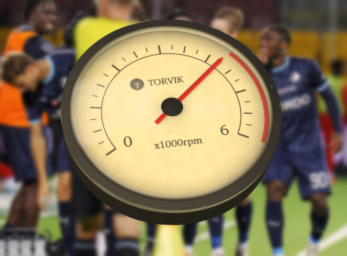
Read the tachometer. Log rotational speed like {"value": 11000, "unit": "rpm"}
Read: {"value": 4250, "unit": "rpm"}
